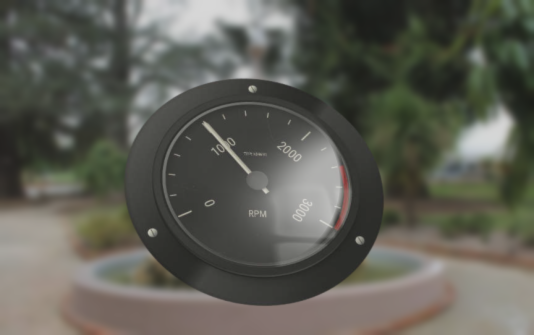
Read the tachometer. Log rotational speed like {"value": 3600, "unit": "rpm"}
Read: {"value": 1000, "unit": "rpm"}
